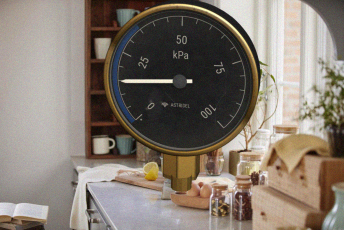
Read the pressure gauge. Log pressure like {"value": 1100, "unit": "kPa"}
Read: {"value": 15, "unit": "kPa"}
